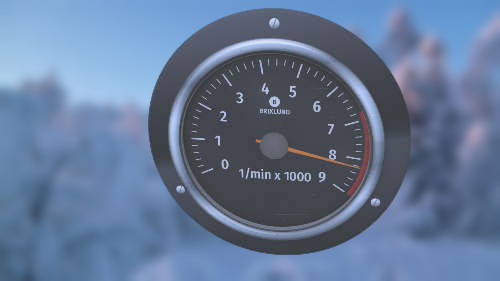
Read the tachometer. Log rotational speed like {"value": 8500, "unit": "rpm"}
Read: {"value": 8200, "unit": "rpm"}
